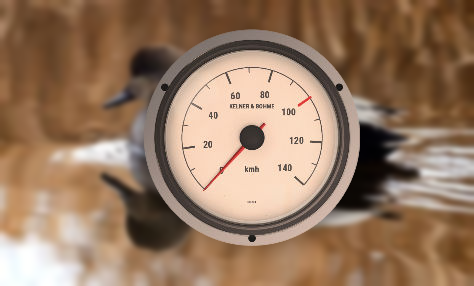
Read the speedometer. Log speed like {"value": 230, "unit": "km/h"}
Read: {"value": 0, "unit": "km/h"}
